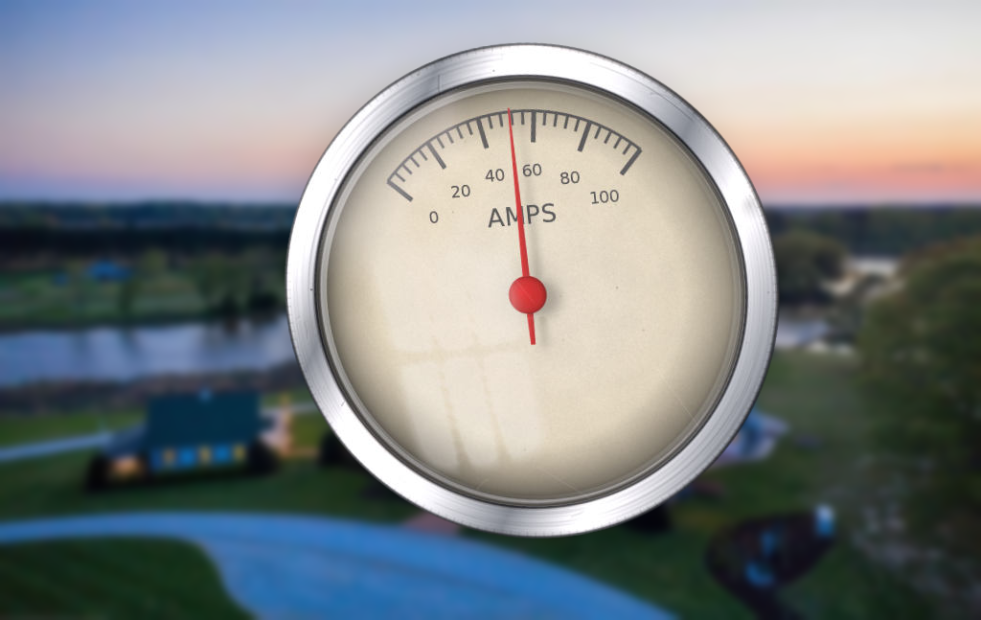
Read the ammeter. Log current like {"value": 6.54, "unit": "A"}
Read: {"value": 52, "unit": "A"}
